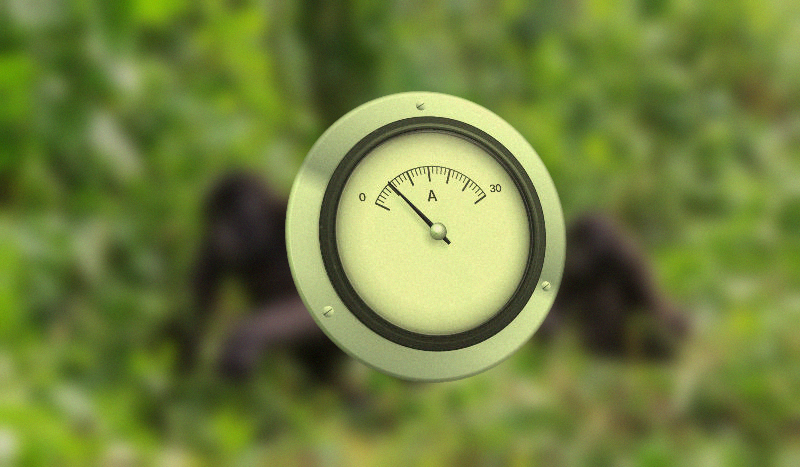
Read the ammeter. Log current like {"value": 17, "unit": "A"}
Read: {"value": 5, "unit": "A"}
